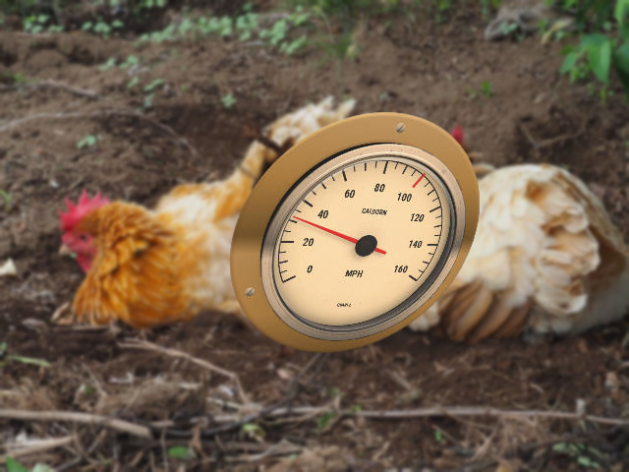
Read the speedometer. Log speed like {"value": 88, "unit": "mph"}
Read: {"value": 32.5, "unit": "mph"}
